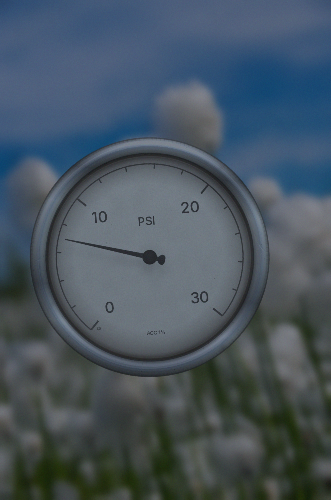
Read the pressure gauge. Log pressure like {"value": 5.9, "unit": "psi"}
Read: {"value": 7, "unit": "psi"}
